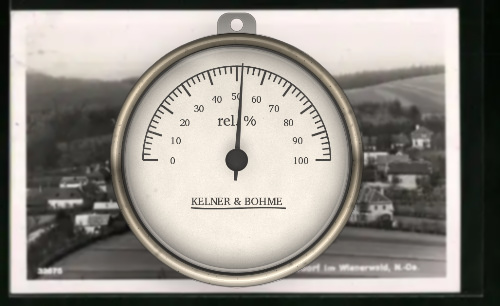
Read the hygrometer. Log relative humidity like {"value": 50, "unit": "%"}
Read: {"value": 52, "unit": "%"}
